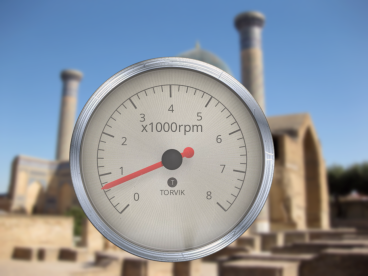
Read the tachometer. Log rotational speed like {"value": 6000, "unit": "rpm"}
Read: {"value": 700, "unit": "rpm"}
